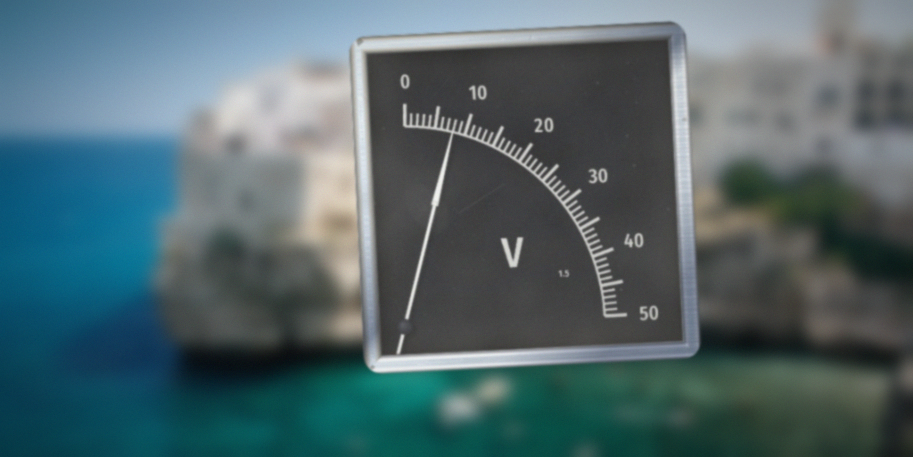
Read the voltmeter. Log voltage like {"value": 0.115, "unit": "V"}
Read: {"value": 8, "unit": "V"}
